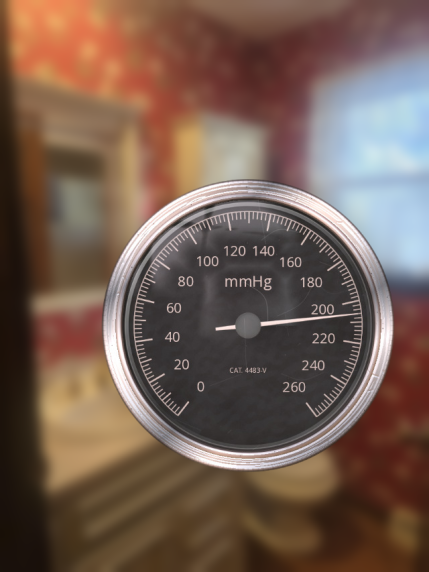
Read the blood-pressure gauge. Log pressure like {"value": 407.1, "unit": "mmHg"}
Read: {"value": 206, "unit": "mmHg"}
